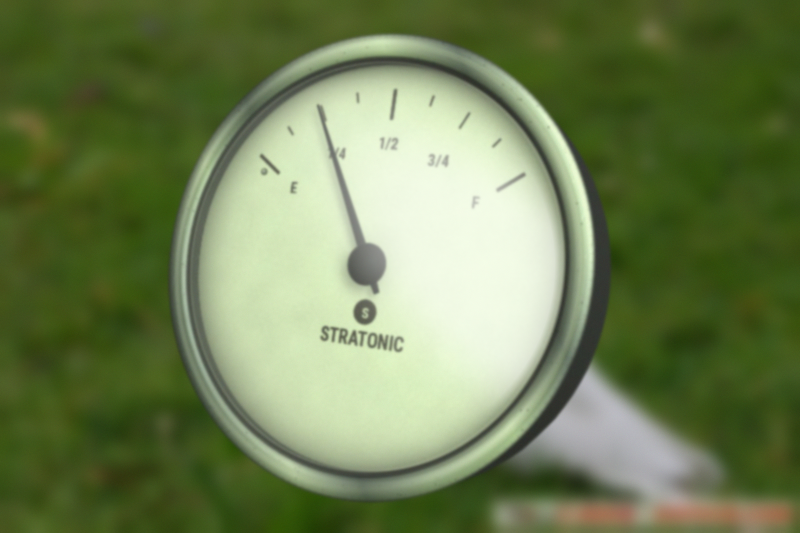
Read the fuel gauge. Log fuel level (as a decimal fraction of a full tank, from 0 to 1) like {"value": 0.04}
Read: {"value": 0.25}
